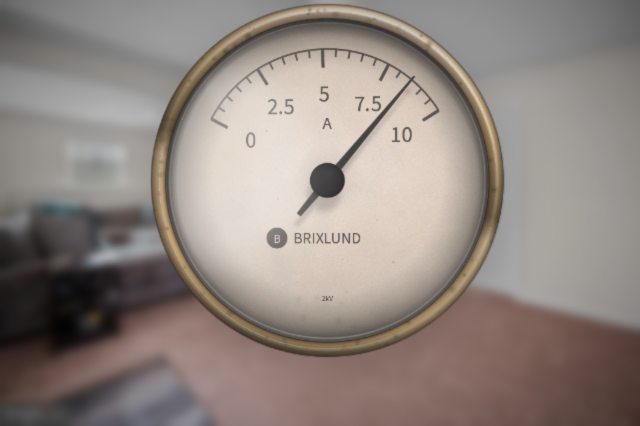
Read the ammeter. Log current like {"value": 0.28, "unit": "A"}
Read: {"value": 8.5, "unit": "A"}
